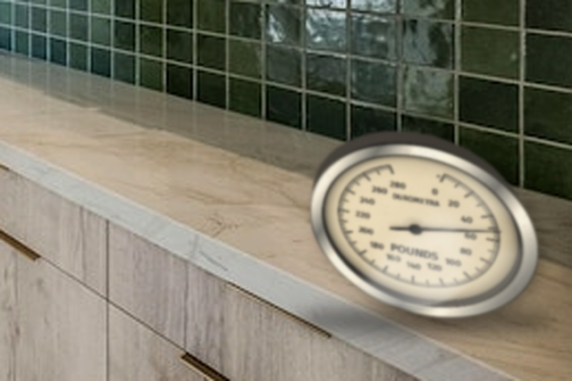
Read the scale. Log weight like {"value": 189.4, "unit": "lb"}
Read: {"value": 50, "unit": "lb"}
